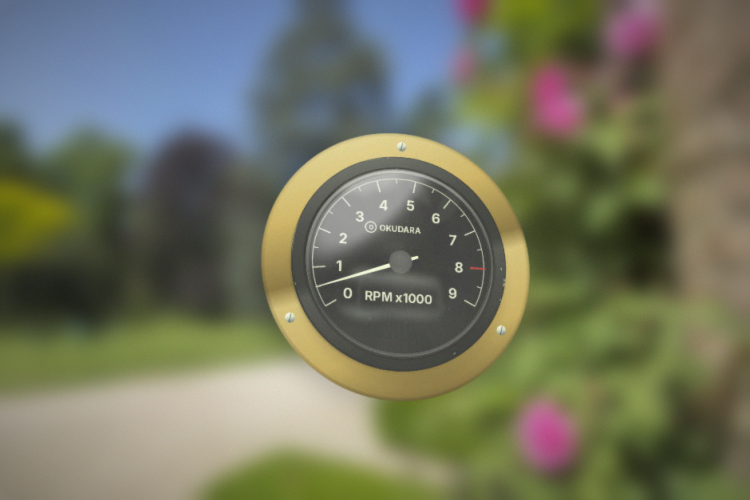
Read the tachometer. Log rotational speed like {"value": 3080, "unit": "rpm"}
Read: {"value": 500, "unit": "rpm"}
